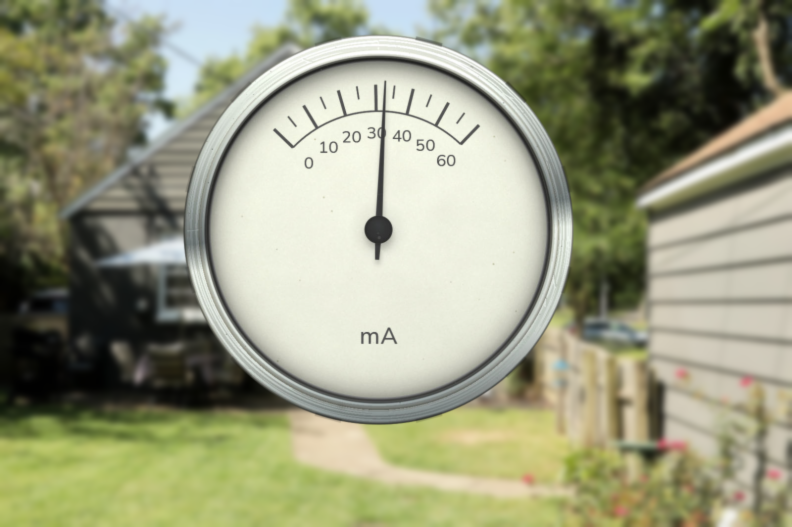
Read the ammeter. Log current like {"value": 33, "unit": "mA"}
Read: {"value": 32.5, "unit": "mA"}
